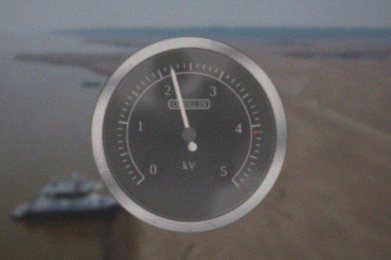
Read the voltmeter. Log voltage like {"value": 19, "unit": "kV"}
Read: {"value": 2.2, "unit": "kV"}
